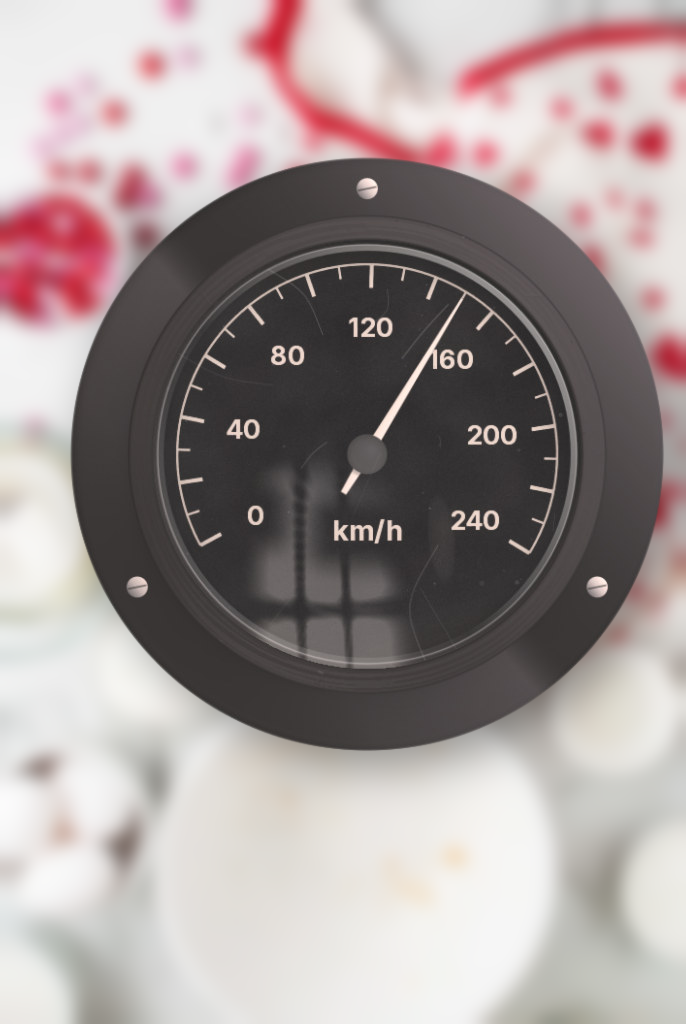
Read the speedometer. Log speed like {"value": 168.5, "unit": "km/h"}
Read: {"value": 150, "unit": "km/h"}
